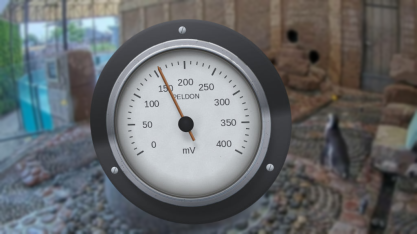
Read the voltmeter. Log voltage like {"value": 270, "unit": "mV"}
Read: {"value": 160, "unit": "mV"}
